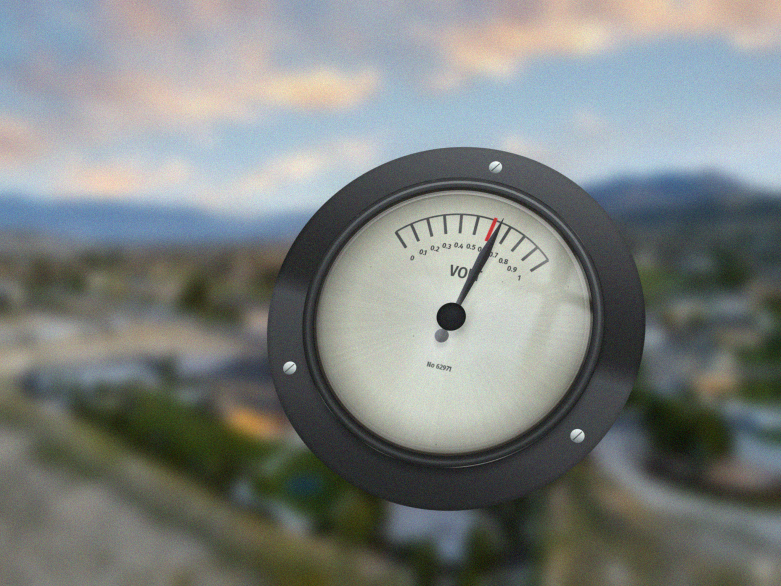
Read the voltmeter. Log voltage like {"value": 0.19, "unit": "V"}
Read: {"value": 0.65, "unit": "V"}
